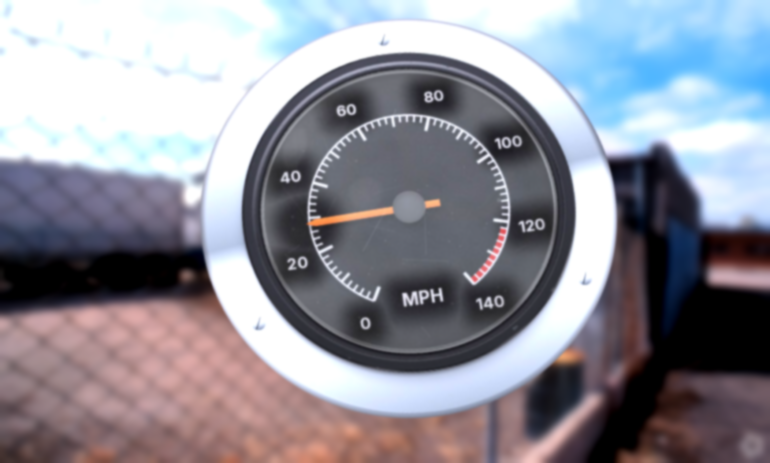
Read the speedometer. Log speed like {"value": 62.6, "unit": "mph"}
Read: {"value": 28, "unit": "mph"}
